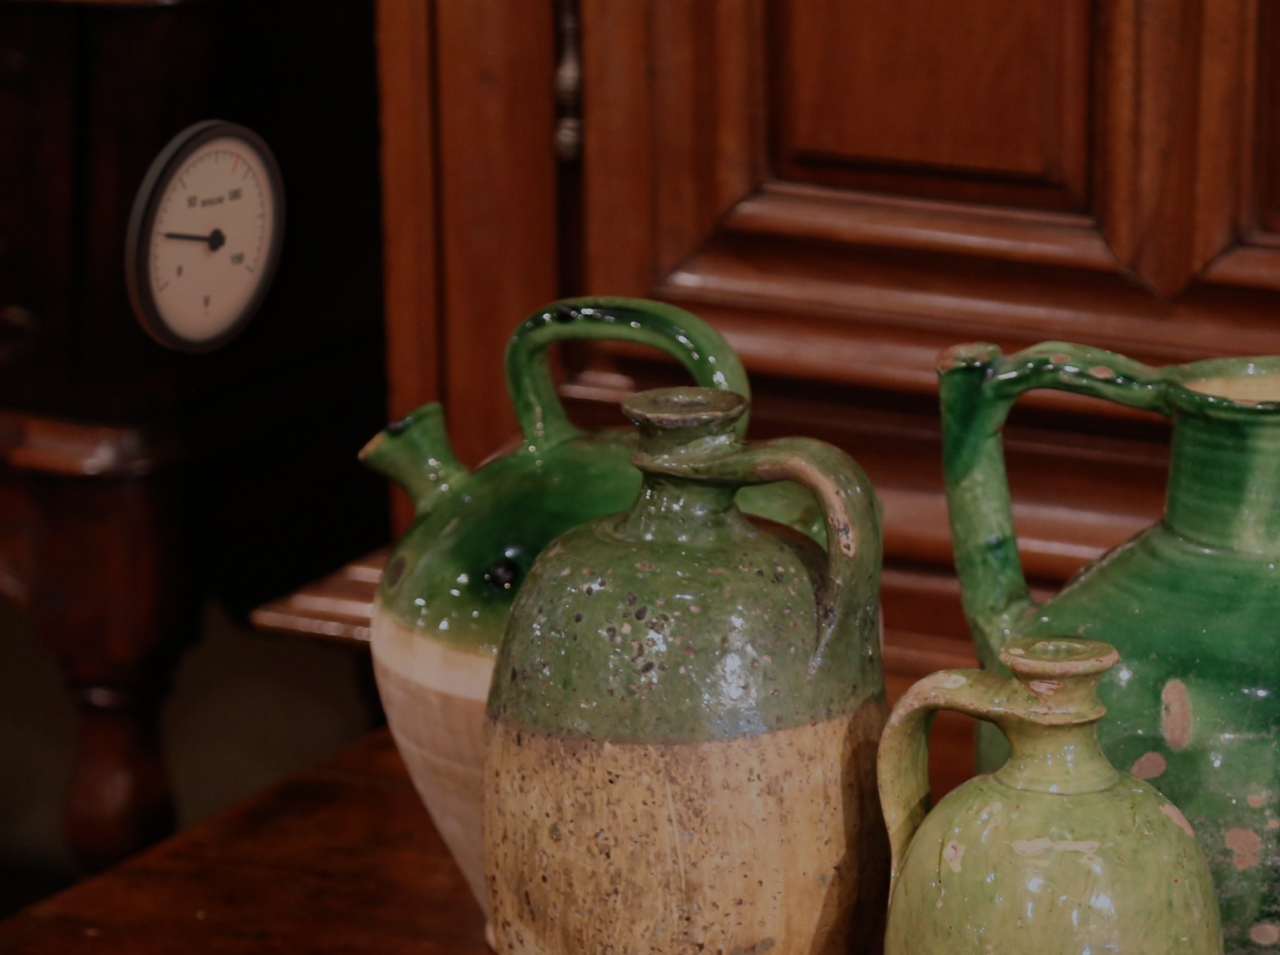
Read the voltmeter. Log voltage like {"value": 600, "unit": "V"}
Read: {"value": 25, "unit": "V"}
